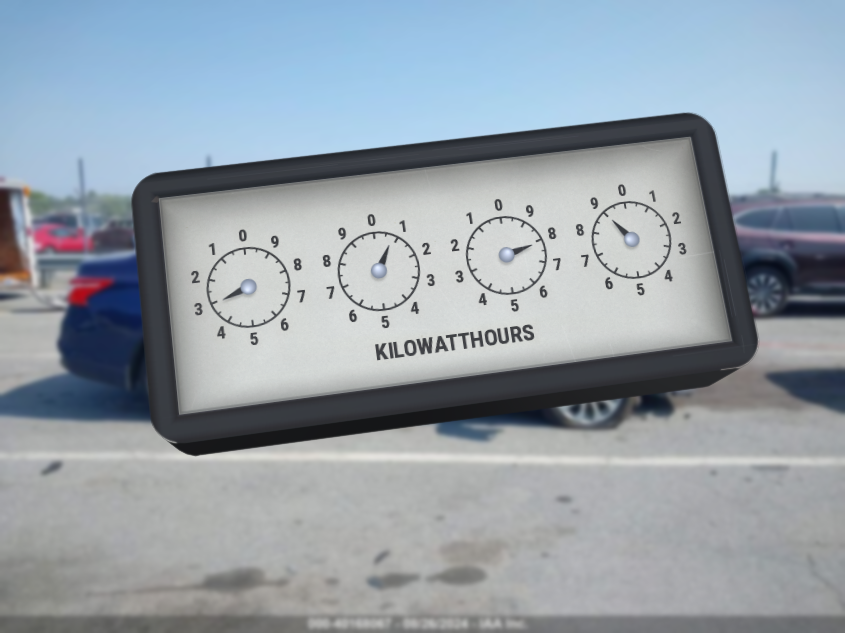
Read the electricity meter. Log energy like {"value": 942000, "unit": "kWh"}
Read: {"value": 3079, "unit": "kWh"}
